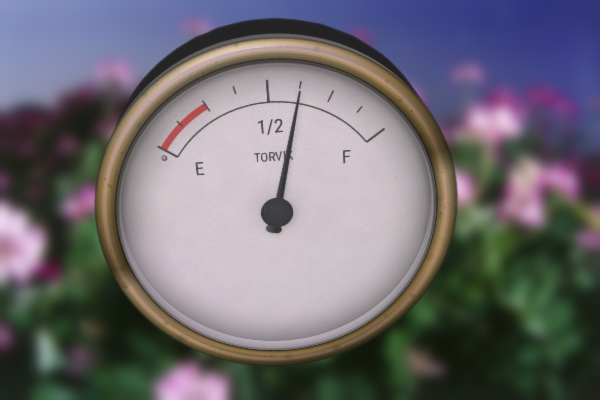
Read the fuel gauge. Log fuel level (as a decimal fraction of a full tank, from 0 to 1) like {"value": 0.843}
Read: {"value": 0.625}
